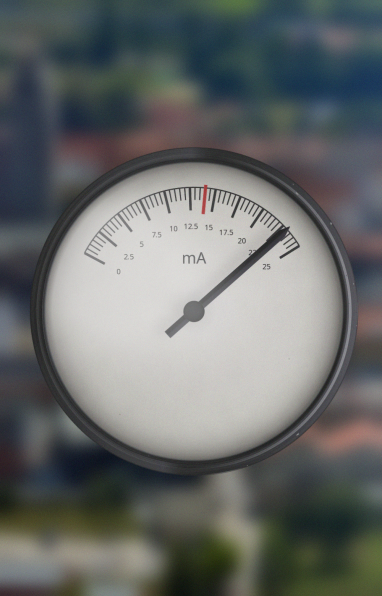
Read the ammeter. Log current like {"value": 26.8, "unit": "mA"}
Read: {"value": 23, "unit": "mA"}
